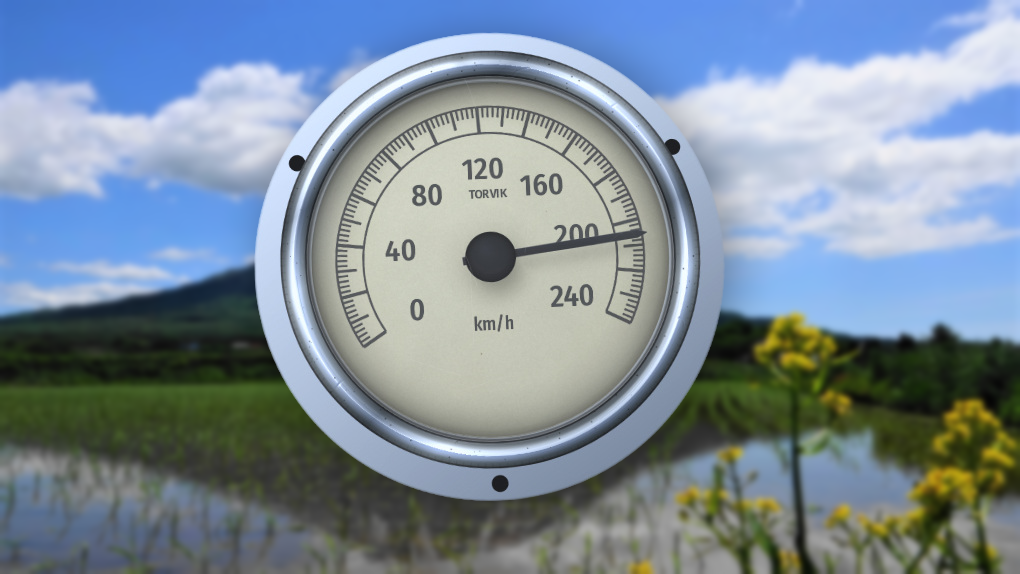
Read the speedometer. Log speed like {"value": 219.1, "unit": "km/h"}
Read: {"value": 206, "unit": "km/h"}
